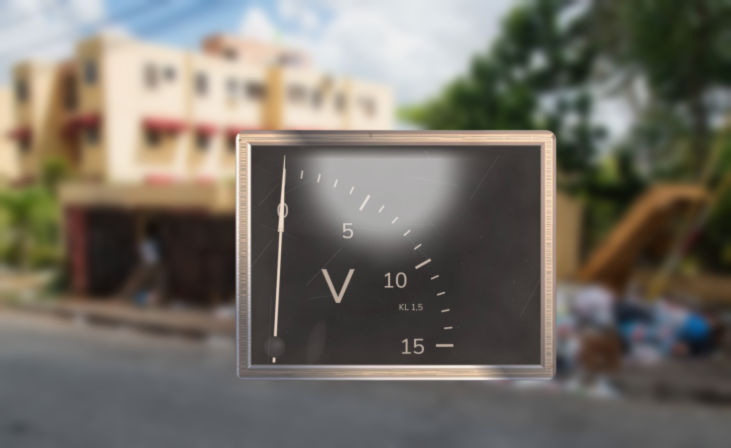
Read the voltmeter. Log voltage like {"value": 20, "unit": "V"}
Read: {"value": 0, "unit": "V"}
